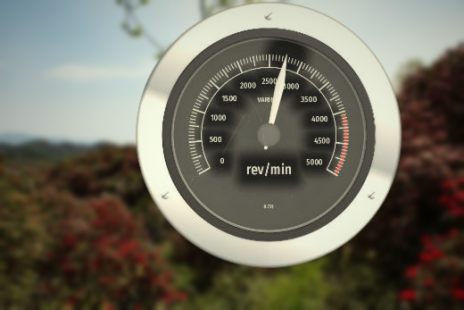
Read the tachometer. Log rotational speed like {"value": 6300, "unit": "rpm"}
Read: {"value": 2750, "unit": "rpm"}
